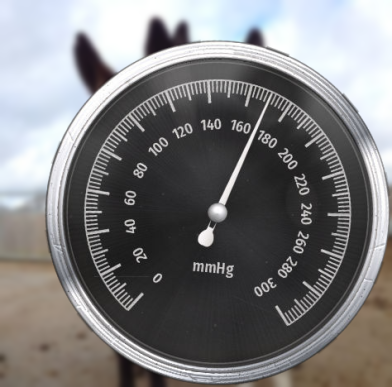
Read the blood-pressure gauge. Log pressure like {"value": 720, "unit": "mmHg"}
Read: {"value": 170, "unit": "mmHg"}
